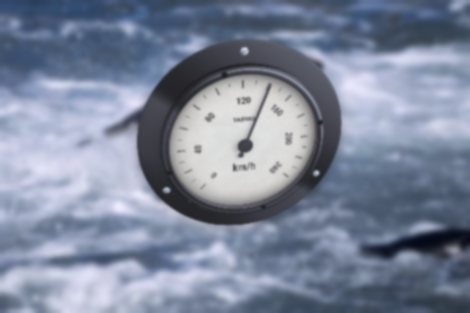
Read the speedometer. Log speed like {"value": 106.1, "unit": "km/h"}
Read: {"value": 140, "unit": "km/h"}
